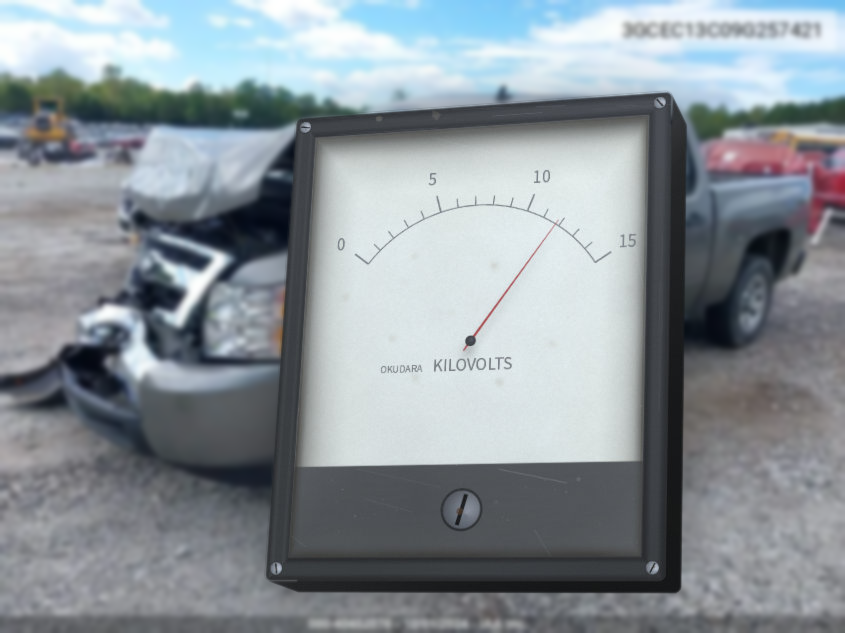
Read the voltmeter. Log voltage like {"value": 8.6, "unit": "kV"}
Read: {"value": 12, "unit": "kV"}
